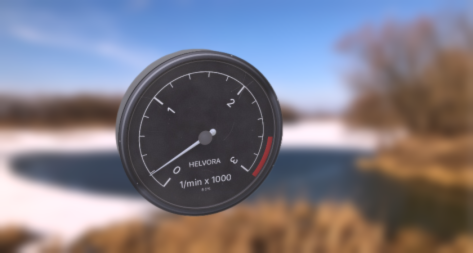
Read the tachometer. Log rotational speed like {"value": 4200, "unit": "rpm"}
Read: {"value": 200, "unit": "rpm"}
